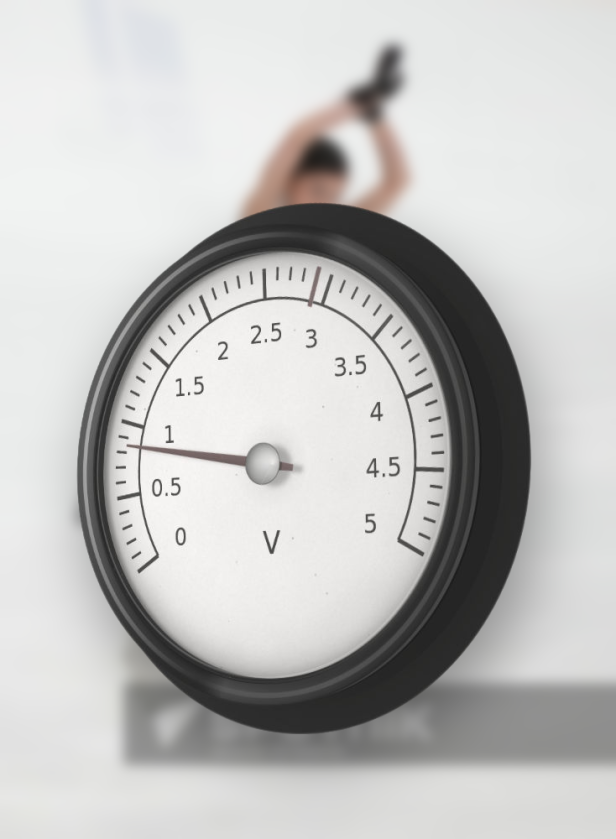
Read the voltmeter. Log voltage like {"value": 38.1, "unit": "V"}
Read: {"value": 0.85, "unit": "V"}
